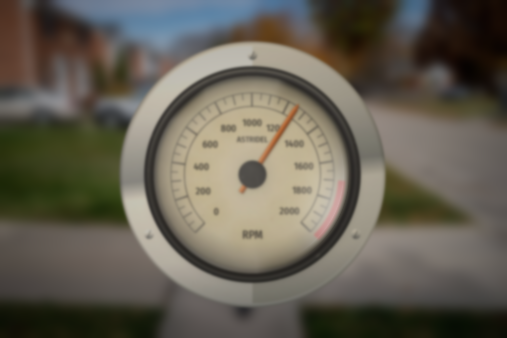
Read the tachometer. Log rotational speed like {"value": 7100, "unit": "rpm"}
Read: {"value": 1250, "unit": "rpm"}
